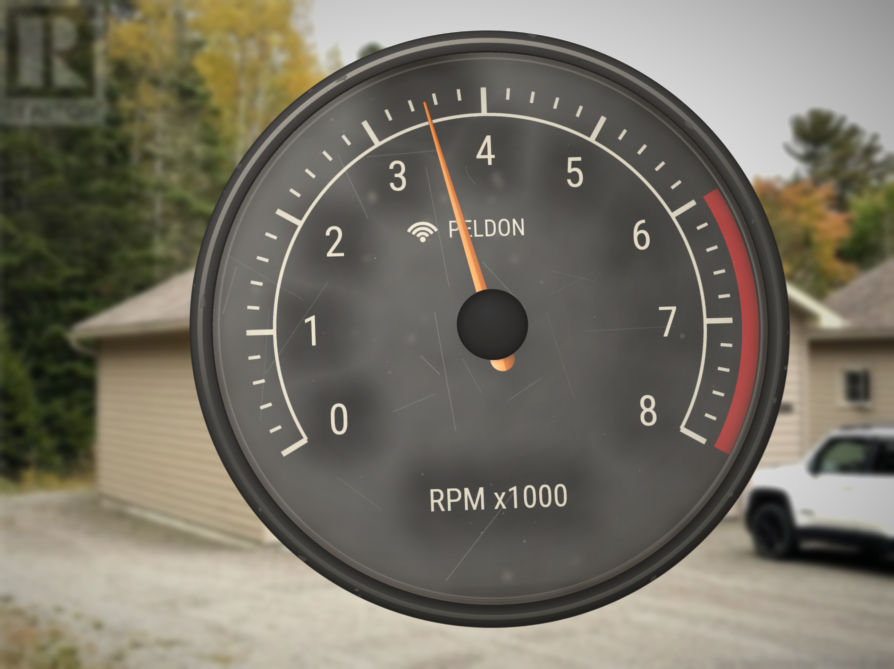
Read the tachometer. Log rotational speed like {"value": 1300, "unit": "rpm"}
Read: {"value": 3500, "unit": "rpm"}
